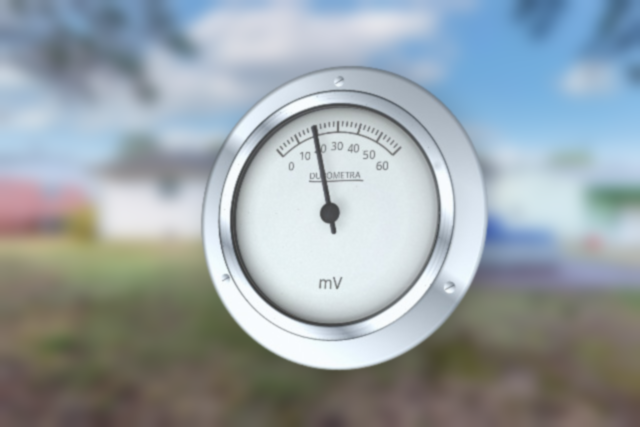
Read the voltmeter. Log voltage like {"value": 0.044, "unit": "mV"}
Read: {"value": 20, "unit": "mV"}
